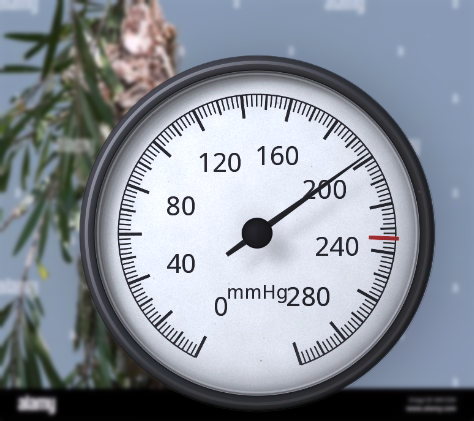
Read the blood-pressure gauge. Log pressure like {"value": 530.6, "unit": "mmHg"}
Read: {"value": 198, "unit": "mmHg"}
